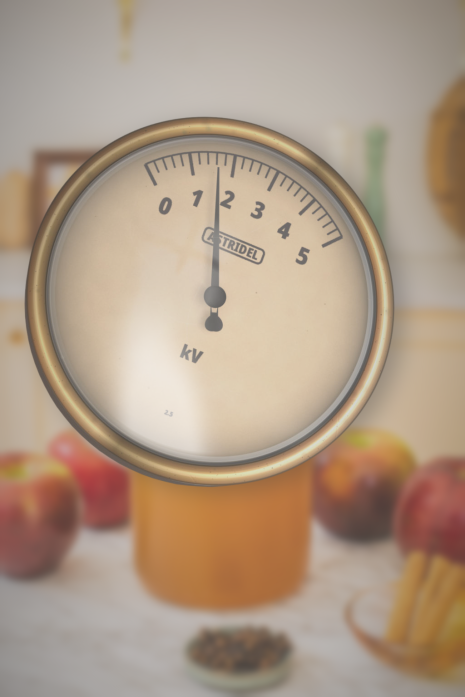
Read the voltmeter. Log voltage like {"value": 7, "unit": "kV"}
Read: {"value": 1.6, "unit": "kV"}
